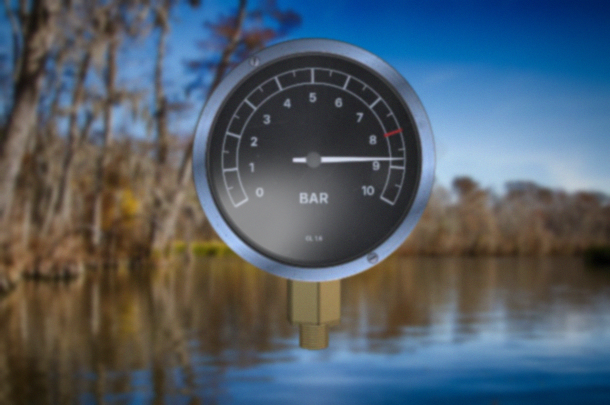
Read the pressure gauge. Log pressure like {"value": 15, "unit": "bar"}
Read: {"value": 8.75, "unit": "bar"}
